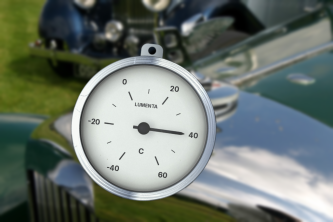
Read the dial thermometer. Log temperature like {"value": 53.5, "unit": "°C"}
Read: {"value": 40, "unit": "°C"}
